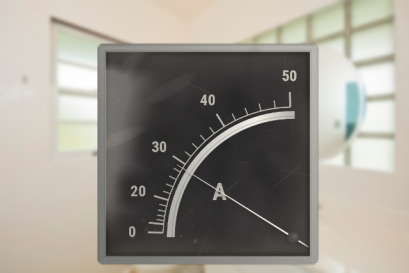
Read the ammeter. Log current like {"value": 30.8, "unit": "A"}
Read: {"value": 29, "unit": "A"}
